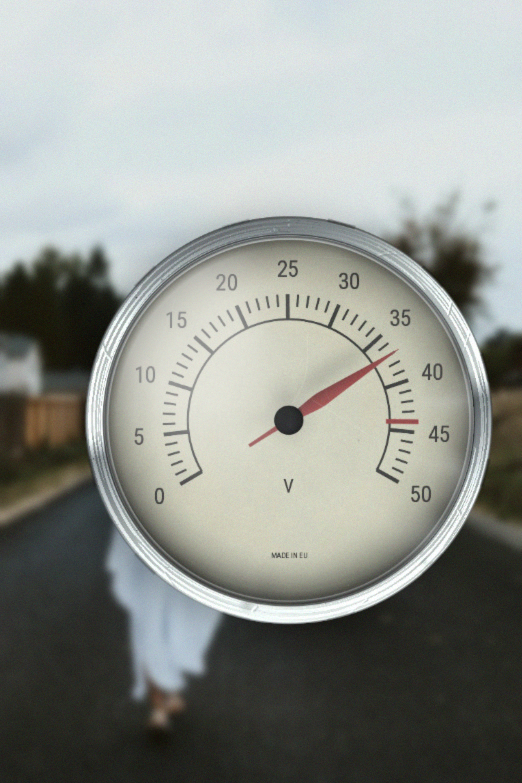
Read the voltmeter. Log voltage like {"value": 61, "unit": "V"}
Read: {"value": 37, "unit": "V"}
